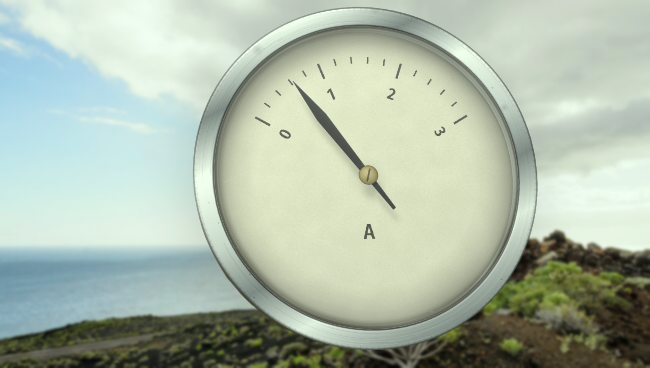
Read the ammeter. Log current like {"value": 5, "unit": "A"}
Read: {"value": 0.6, "unit": "A"}
